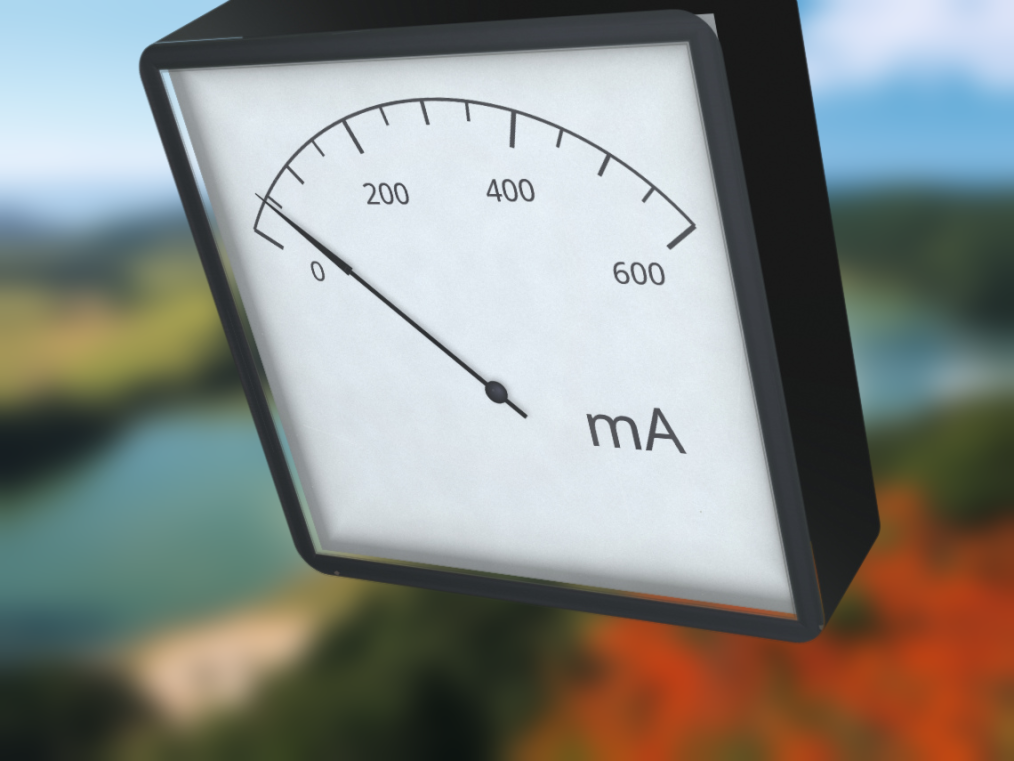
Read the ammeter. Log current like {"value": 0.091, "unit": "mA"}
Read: {"value": 50, "unit": "mA"}
